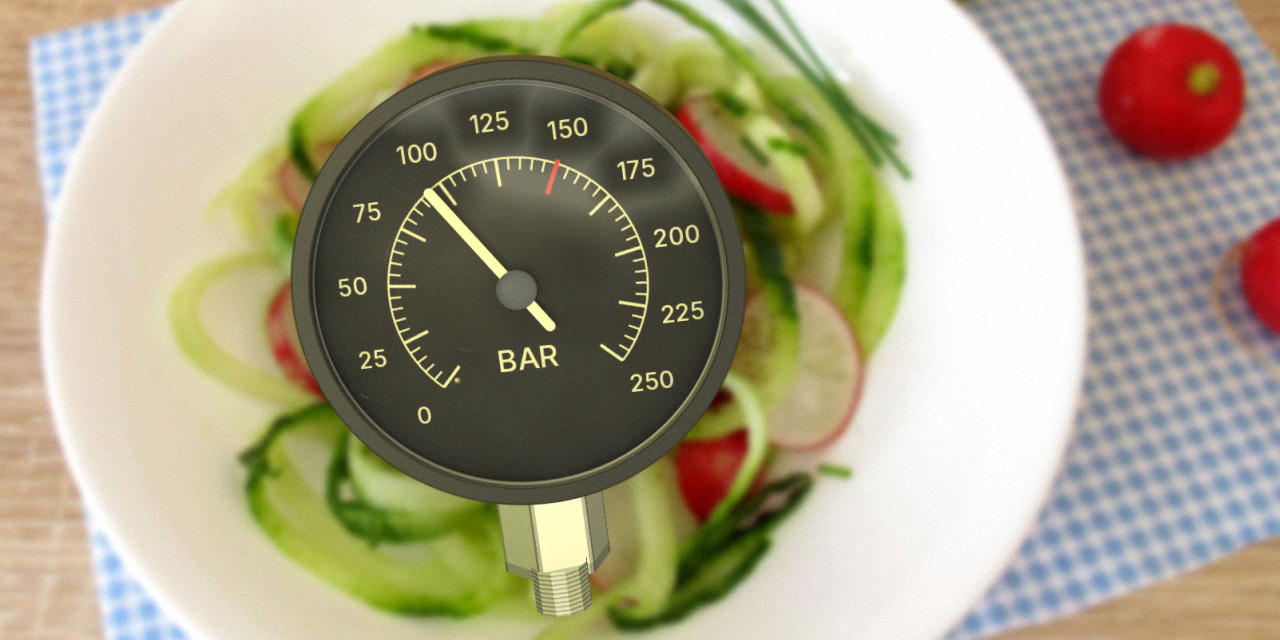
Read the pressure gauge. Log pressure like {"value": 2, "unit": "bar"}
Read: {"value": 95, "unit": "bar"}
